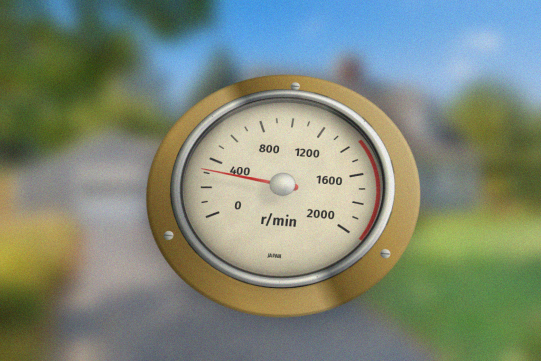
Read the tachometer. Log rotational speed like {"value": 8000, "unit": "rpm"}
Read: {"value": 300, "unit": "rpm"}
